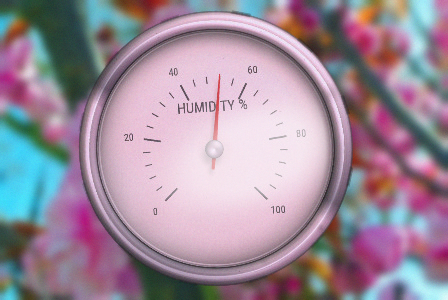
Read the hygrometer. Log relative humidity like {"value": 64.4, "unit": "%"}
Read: {"value": 52, "unit": "%"}
